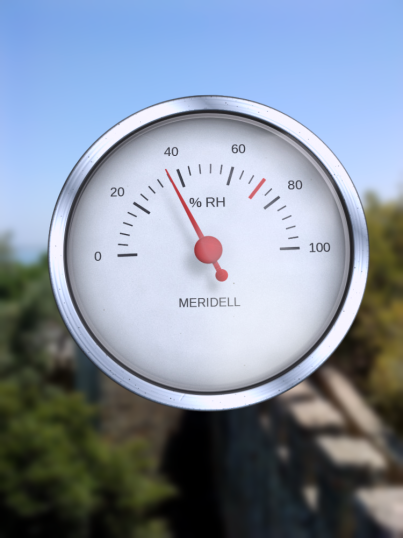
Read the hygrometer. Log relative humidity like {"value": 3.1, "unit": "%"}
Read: {"value": 36, "unit": "%"}
